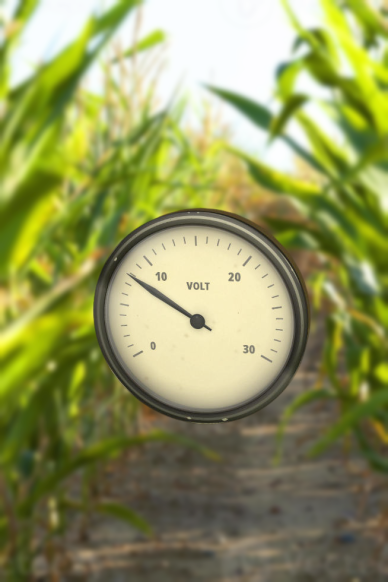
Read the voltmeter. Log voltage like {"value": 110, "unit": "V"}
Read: {"value": 8, "unit": "V"}
